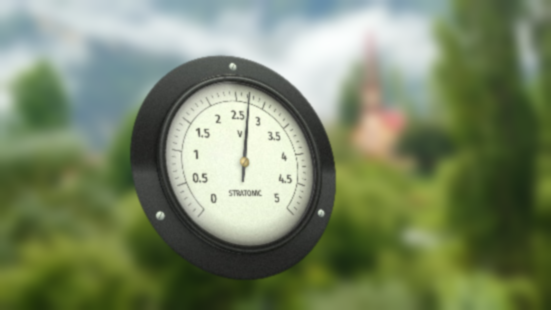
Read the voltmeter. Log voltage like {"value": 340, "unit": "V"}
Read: {"value": 2.7, "unit": "V"}
